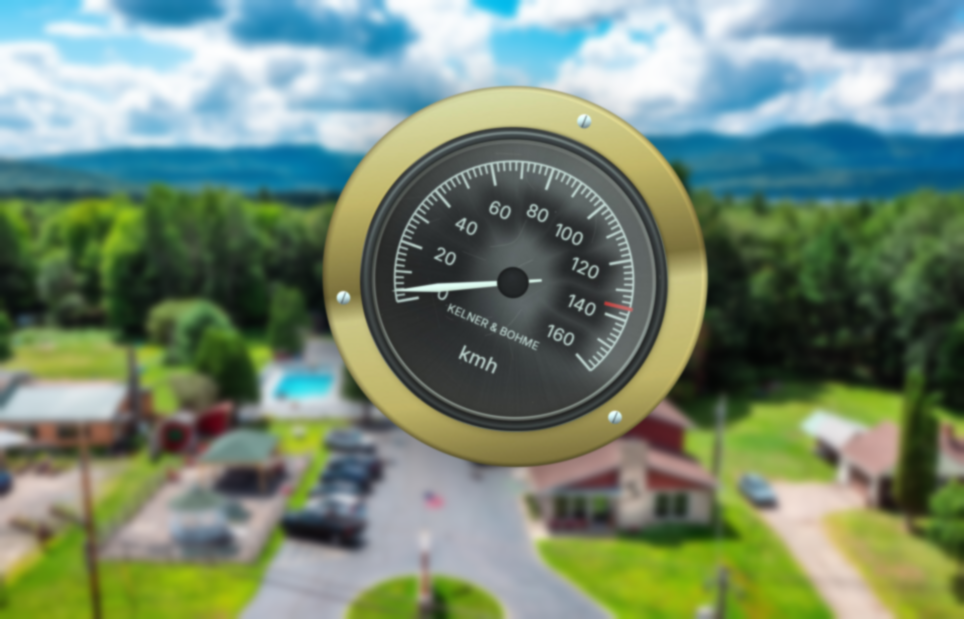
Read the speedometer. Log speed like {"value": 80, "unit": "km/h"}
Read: {"value": 4, "unit": "km/h"}
